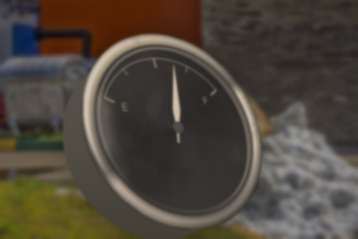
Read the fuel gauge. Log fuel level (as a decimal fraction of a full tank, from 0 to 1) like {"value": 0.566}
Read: {"value": 0.625}
